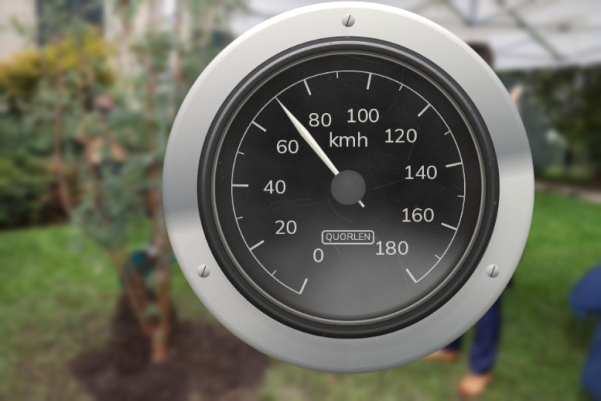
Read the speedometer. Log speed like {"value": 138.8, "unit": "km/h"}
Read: {"value": 70, "unit": "km/h"}
